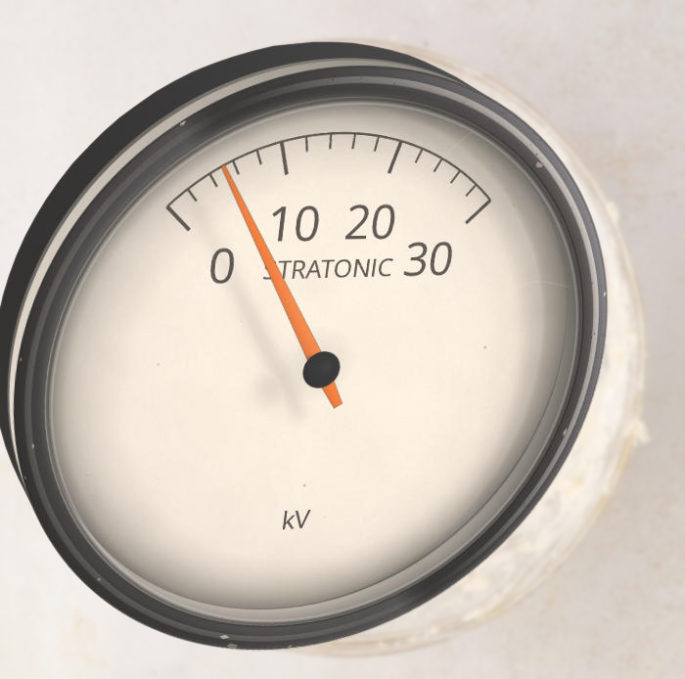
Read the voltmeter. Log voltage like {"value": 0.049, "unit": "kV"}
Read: {"value": 5, "unit": "kV"}
